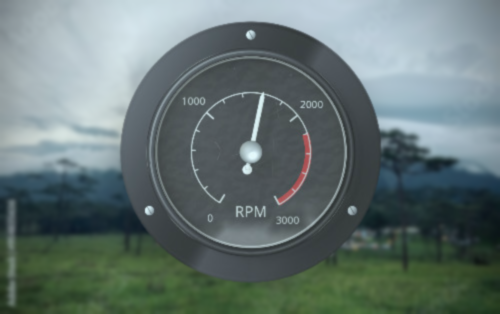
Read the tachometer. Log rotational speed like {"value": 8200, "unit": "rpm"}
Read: {"value": 1600, "unit": "rpm"}
